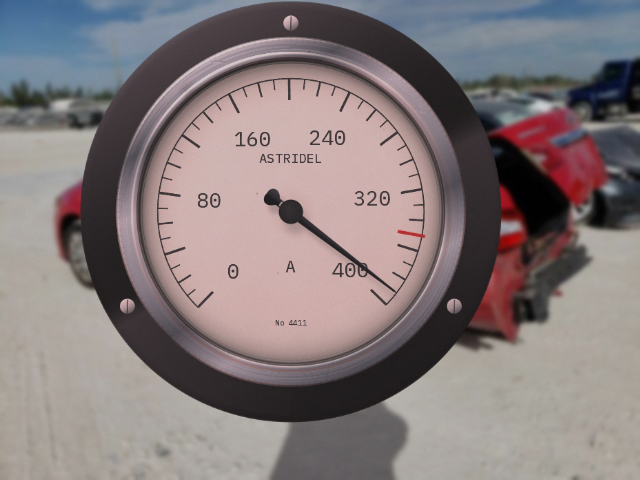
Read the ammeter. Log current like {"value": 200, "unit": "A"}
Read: {"value": 390, "unit": "A"}
